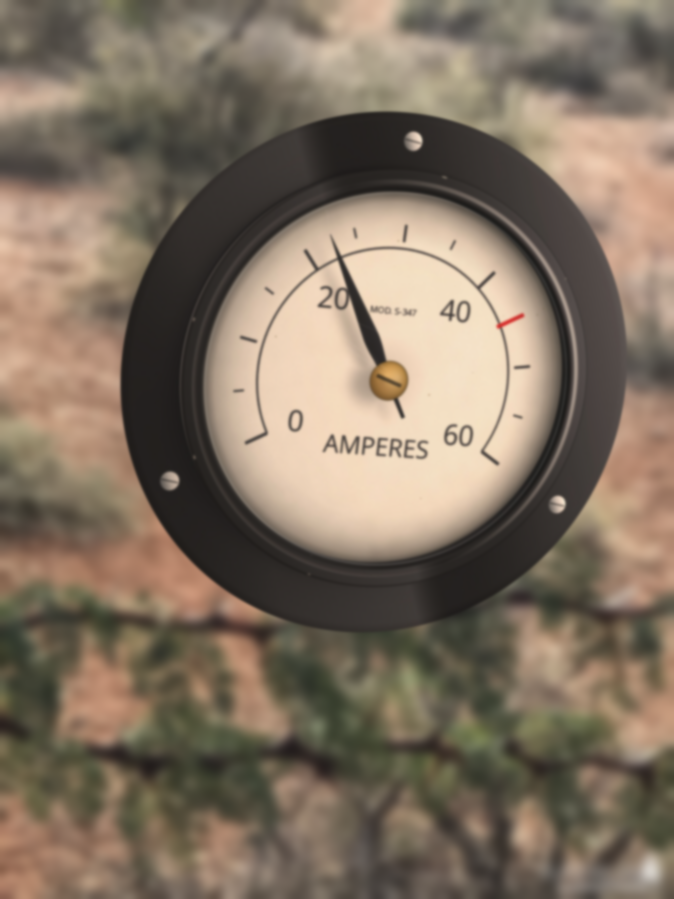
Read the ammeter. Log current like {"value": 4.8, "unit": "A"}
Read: {"value": 22.5, "unit": "A"}
